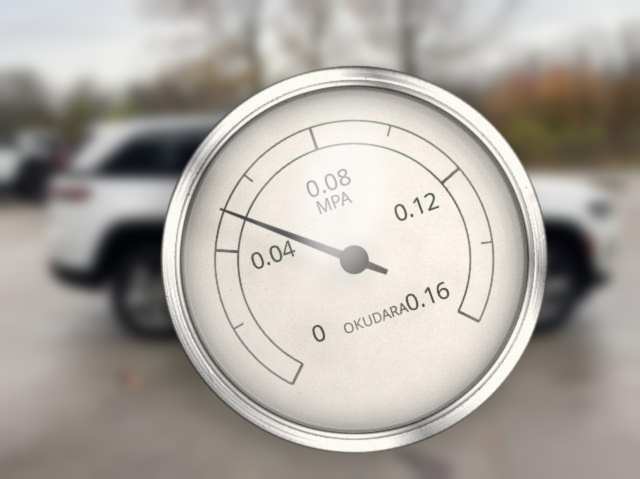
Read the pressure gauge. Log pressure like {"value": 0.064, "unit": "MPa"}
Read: {"value": 0.05, "unit": "MPa"}
